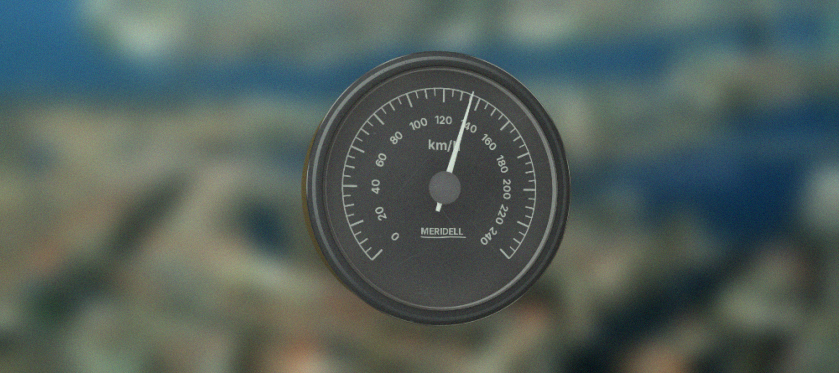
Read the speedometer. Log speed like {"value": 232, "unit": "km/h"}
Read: {"value": 135, "unit": "km/h"}
